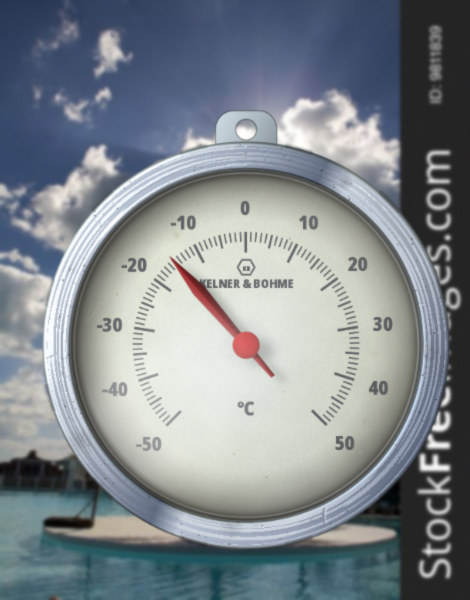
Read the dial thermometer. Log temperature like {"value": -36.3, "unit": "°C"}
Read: {"value": -15, "unit": "°C"}
